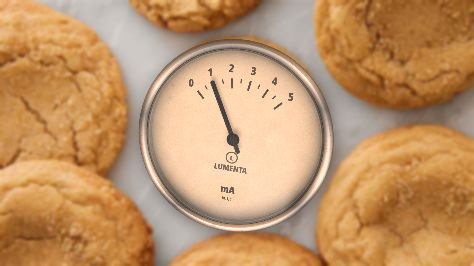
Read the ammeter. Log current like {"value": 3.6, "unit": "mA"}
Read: {"value": 1, "unit": "mA"}
